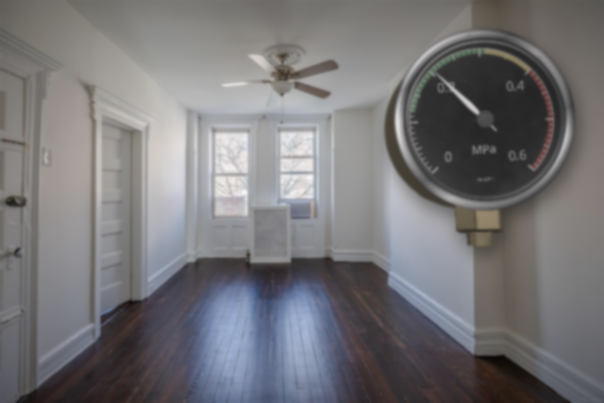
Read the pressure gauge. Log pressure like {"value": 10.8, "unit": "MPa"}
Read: {"value": 0.2, "unit": "MPa"}
